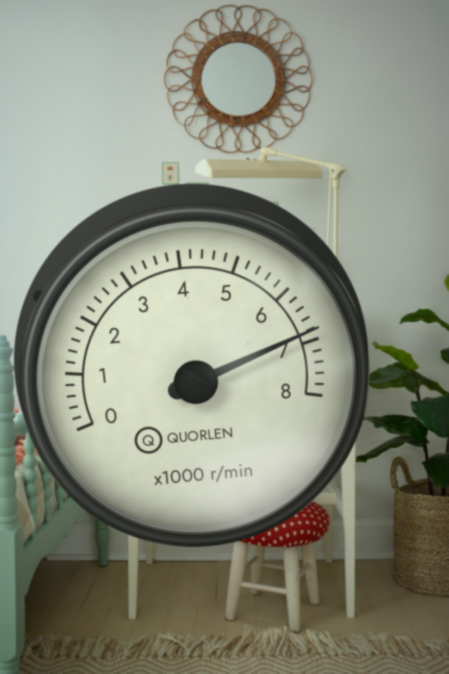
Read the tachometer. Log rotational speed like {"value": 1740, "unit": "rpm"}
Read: {"value": 6800, "unit": "rpm"}
